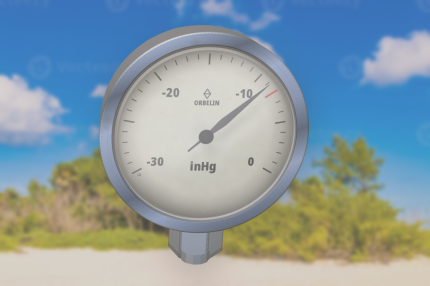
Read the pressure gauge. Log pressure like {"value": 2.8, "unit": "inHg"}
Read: {"value": -9, "unit": "inHg"}
